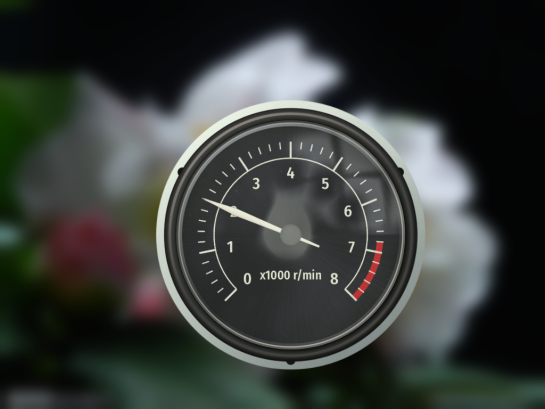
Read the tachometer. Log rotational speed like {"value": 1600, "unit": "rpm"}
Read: {"value": 2000, "unit": "rpm"}
